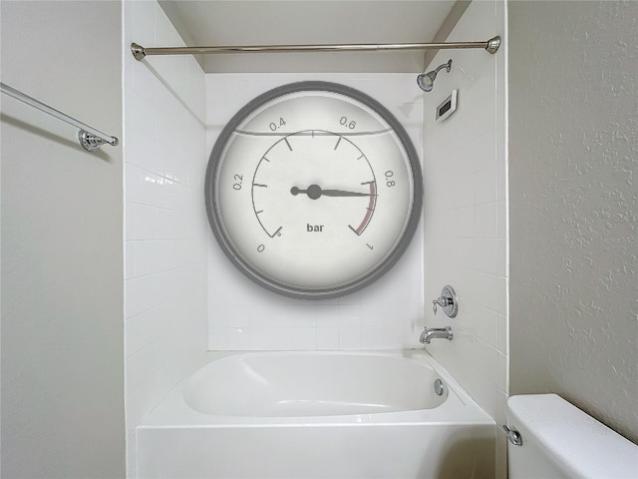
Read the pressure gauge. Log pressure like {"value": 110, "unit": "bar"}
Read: {"value": 0.85, "unit": "bar"}
